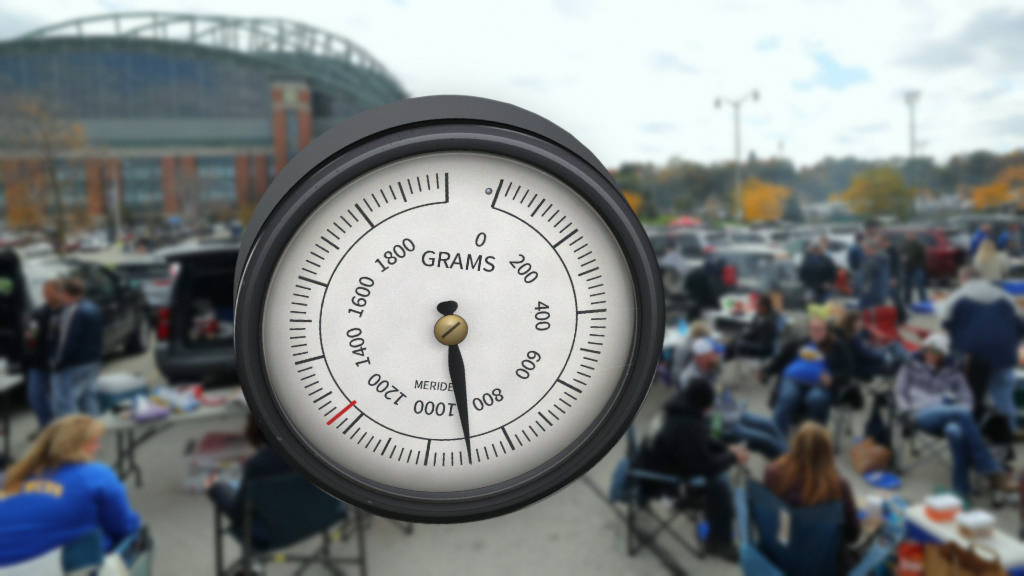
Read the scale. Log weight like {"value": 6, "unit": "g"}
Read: {"value": 900, "unit": "g"}
